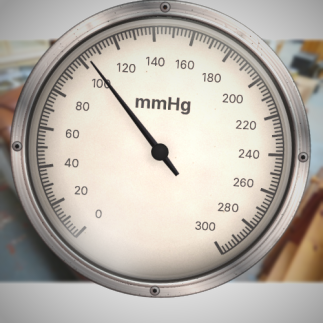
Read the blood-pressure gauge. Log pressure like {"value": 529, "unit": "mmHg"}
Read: {"value": 104, "unit": "mmHg"}
